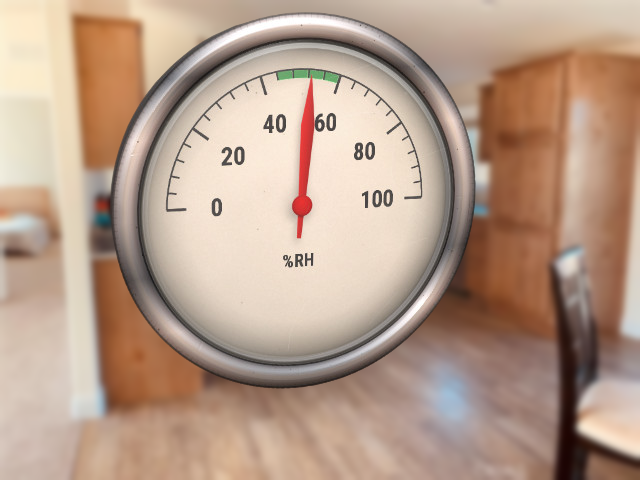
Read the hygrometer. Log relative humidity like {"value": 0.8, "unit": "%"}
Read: {"value": 52, "unit": "%"}
